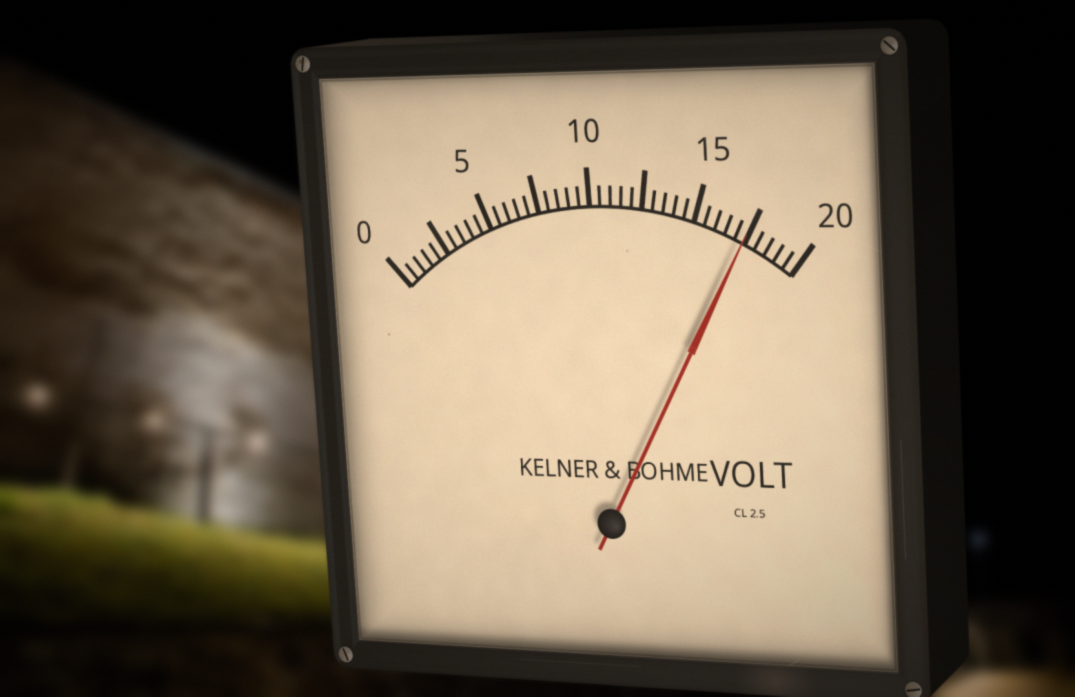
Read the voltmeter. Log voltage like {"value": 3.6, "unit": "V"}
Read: {"value": 17.5, "unit": "V"}
